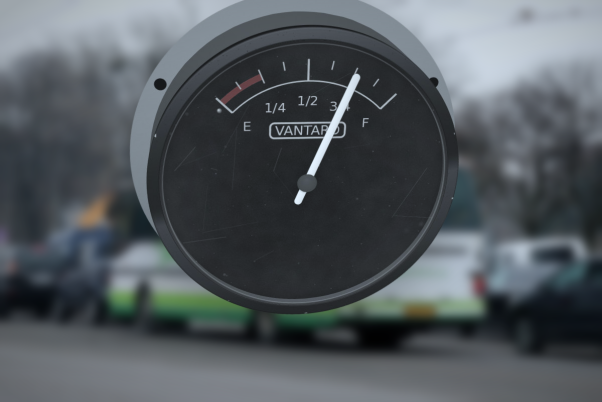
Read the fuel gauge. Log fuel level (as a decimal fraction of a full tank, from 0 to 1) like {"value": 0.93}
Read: {"value": 0.75}
